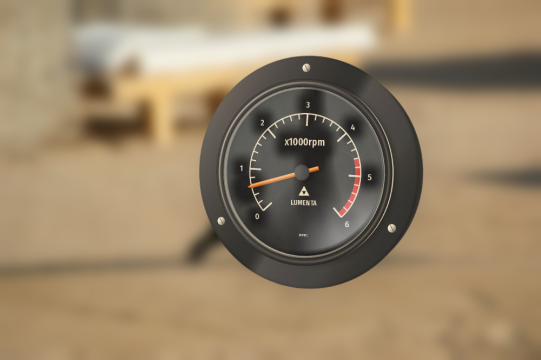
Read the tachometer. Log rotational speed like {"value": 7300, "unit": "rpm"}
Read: {"value": 600, "unit": "rpm"}
